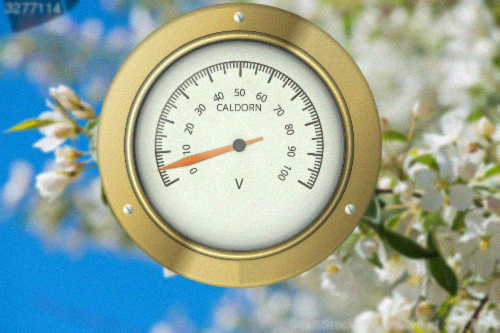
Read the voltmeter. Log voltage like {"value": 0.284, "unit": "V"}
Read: {"value": 5, "unit": "V"}
